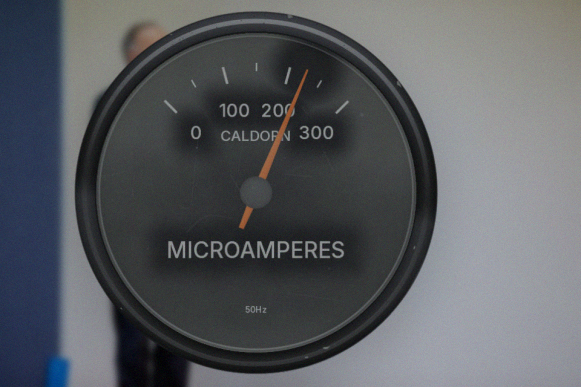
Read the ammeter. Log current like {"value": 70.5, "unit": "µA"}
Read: {"value": 225, "unit": "µA"}
